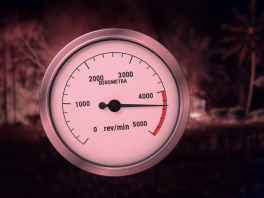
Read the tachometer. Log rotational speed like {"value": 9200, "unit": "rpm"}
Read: {"value": 4300, "unit": "rpm"}
